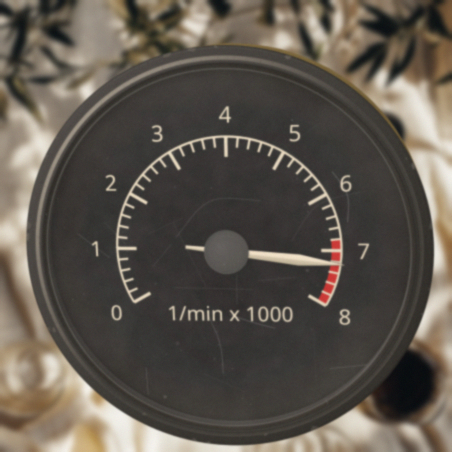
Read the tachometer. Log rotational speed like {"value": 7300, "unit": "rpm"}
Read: {"value": 7200, "unit": "rpm"}
